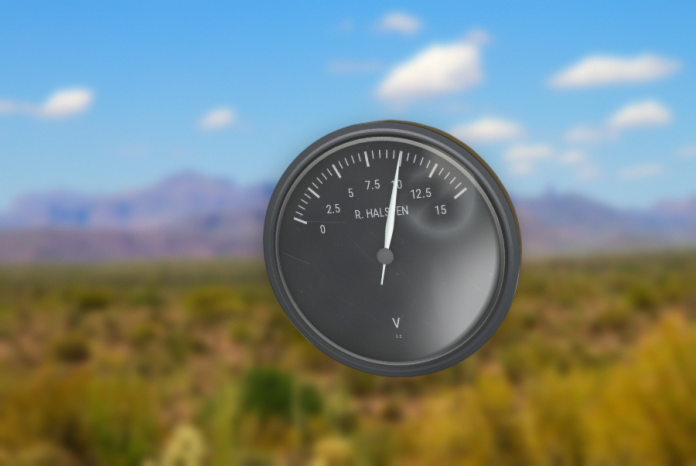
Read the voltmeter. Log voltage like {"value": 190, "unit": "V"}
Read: {"value": 10, "unit": "V"}
